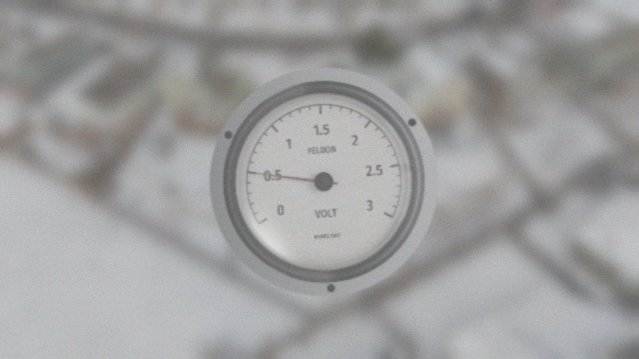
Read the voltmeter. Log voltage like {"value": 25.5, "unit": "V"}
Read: {"value": 0.5, "unit": "V"}
